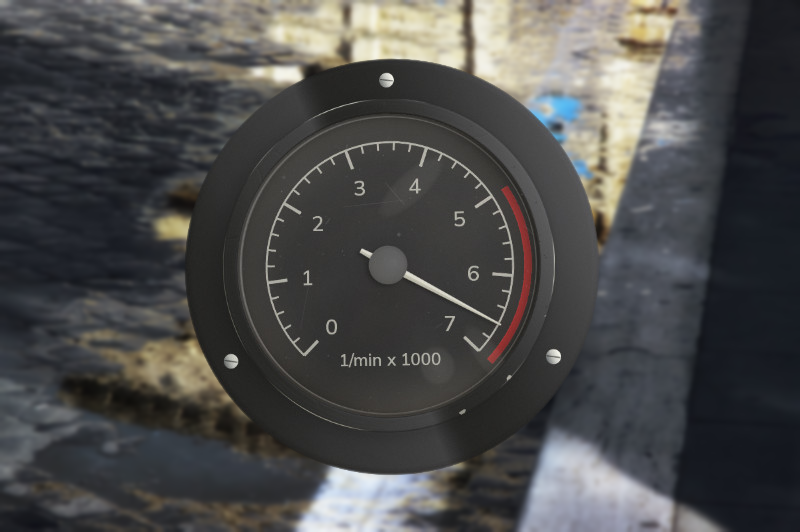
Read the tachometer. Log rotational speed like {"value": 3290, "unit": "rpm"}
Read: {"value": 6600, "unit": "rpm"}
